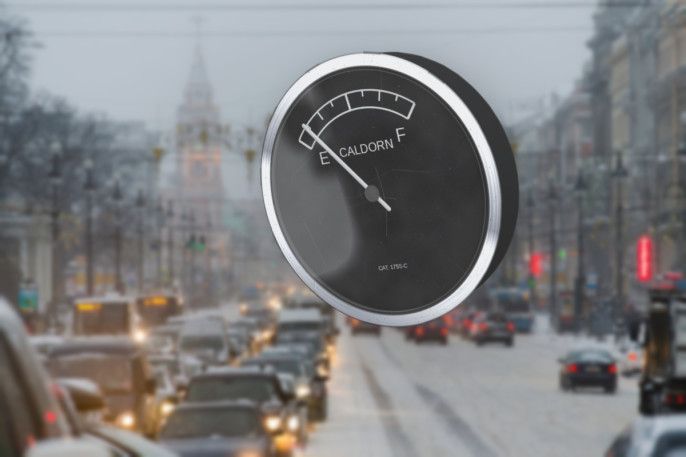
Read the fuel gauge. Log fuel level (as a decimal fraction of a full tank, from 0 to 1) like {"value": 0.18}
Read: {"value": 0.125}
